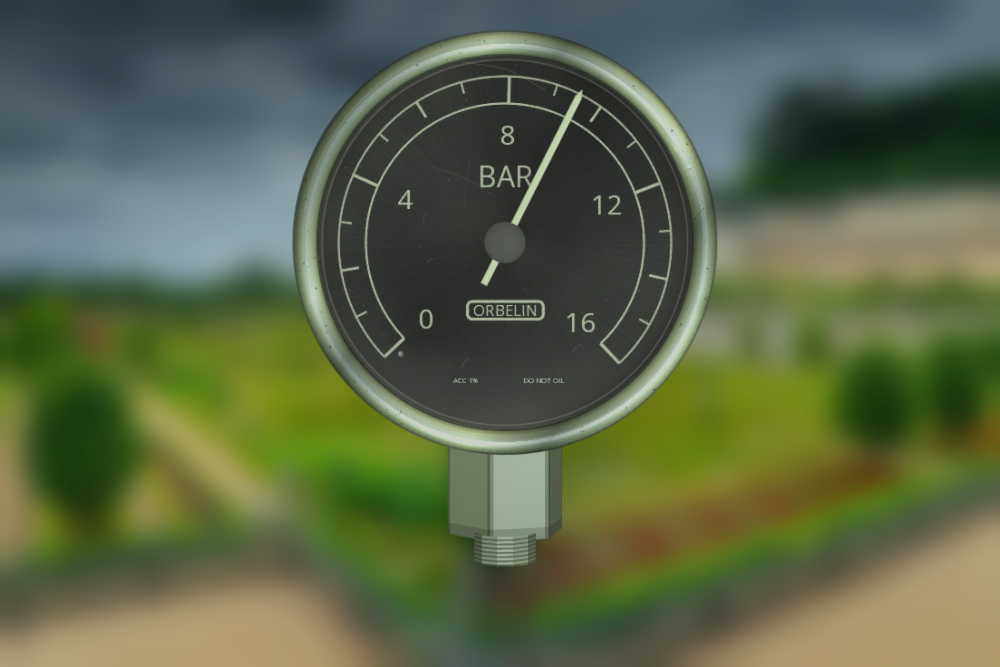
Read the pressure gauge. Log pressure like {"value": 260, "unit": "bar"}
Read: {"value": 9.5, "unit": "bar"}
